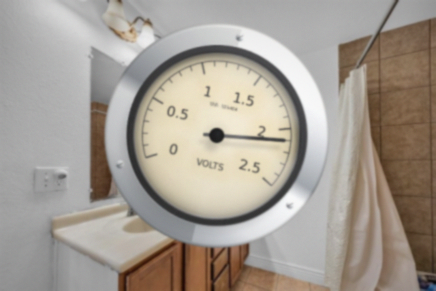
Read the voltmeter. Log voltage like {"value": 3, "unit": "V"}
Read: {"value": 2.1, "unit": "V"}
